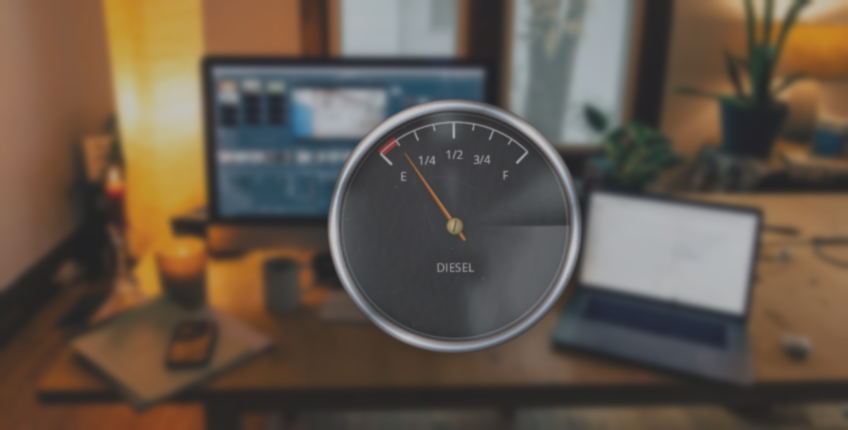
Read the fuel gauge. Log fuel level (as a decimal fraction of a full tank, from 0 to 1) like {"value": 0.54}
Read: {"value": 0.125}
